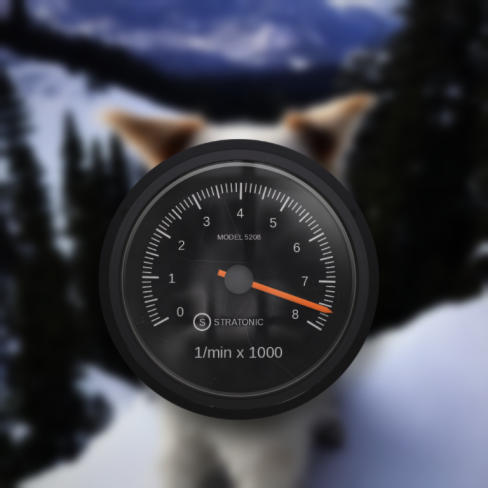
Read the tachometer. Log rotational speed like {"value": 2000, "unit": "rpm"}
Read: {"value": 7600, "unit": "rpm"}
